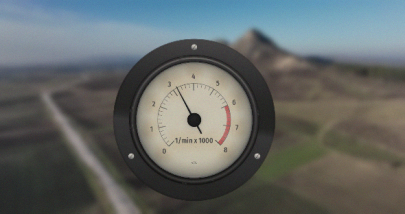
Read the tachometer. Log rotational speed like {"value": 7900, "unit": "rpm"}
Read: {"value": 3200, "unit": "rpm"}
